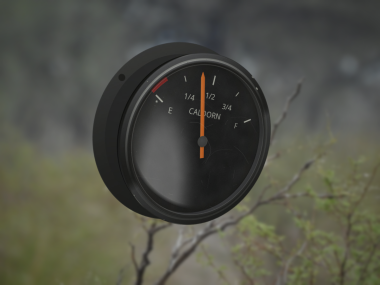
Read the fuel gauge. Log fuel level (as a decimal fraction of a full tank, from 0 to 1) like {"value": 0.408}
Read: {"value": 0.375}
